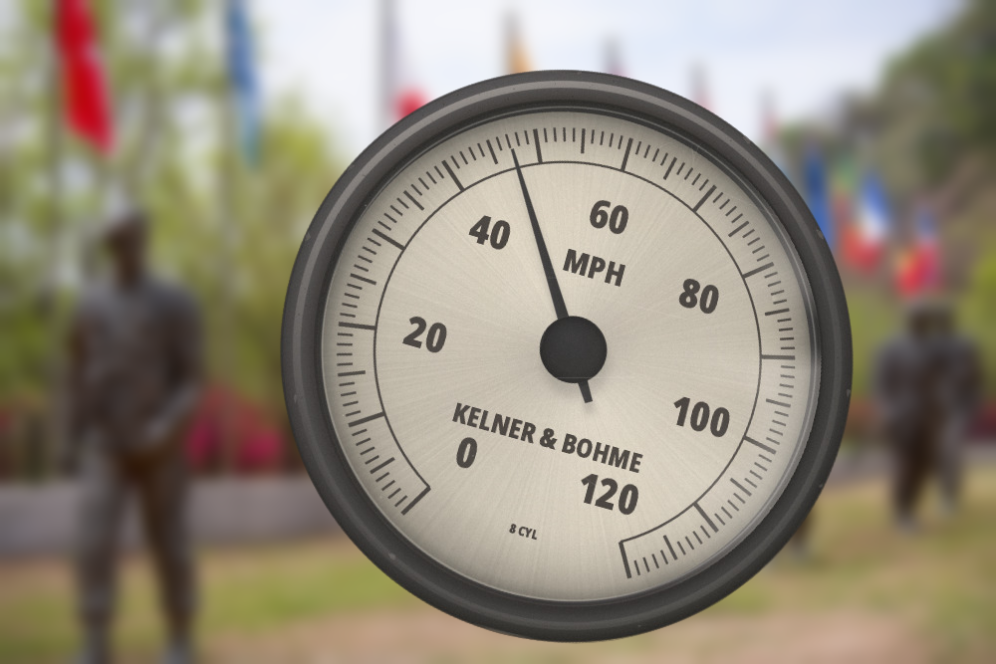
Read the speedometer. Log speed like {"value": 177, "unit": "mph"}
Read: {"value": 47, "unit": "mph"}
